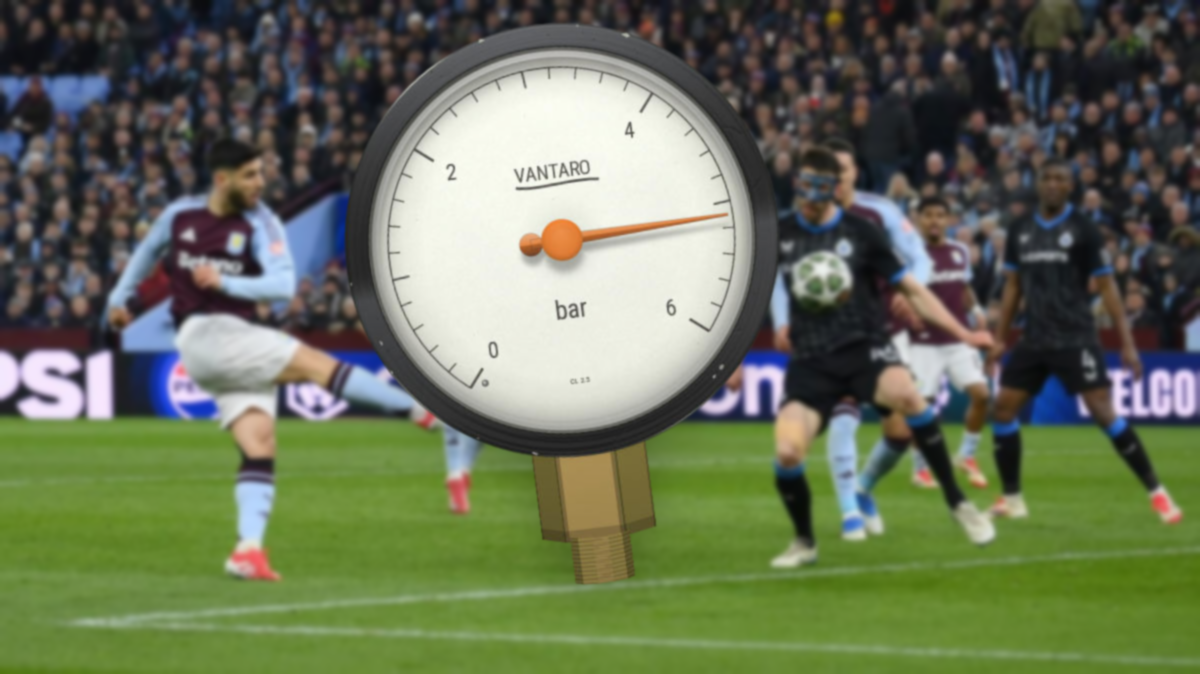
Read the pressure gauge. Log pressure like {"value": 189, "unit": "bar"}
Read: {"value": 5.1, "unit": "bar"}
